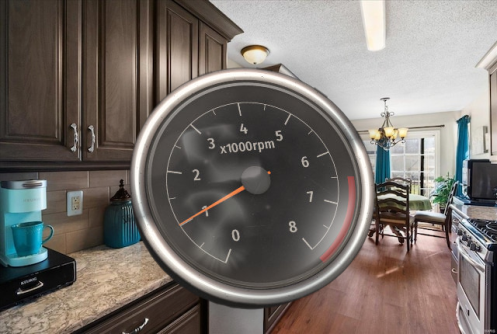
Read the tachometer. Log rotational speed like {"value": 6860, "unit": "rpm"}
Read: {"value": 1000, "unit": "rpm"}
